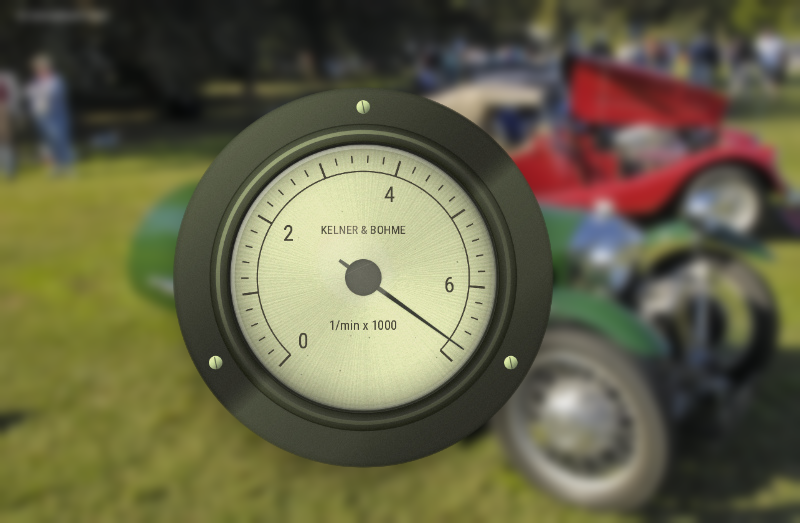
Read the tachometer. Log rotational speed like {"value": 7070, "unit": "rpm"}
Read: {"value": 6800, "unit": "rpm"}
